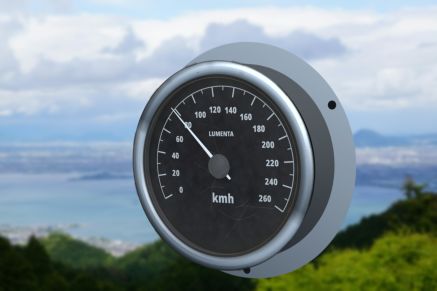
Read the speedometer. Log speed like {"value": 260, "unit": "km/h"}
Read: {"value": 80, "unit": "km/h"}
